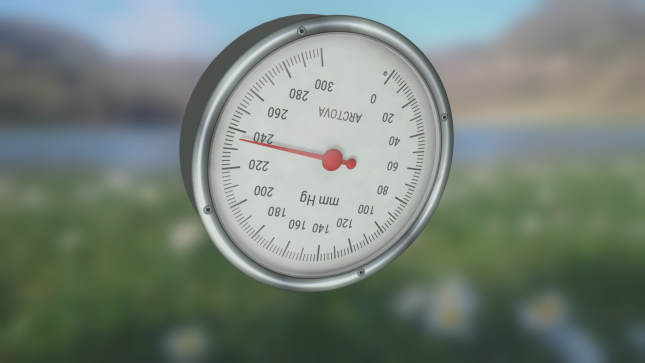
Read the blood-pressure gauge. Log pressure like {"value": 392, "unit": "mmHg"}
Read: {"value": 236, "unit": "mmHg"}
